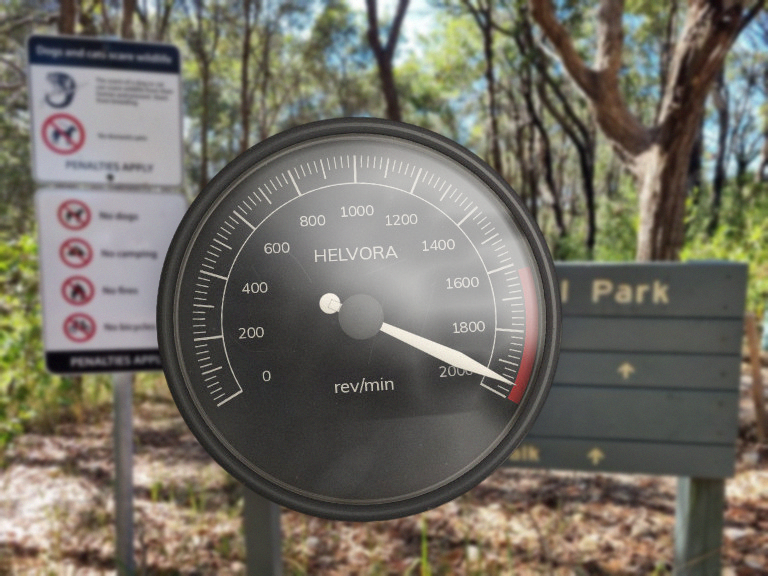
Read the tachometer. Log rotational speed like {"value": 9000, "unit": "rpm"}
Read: {"value": 1960, "unit": "rpm"}
